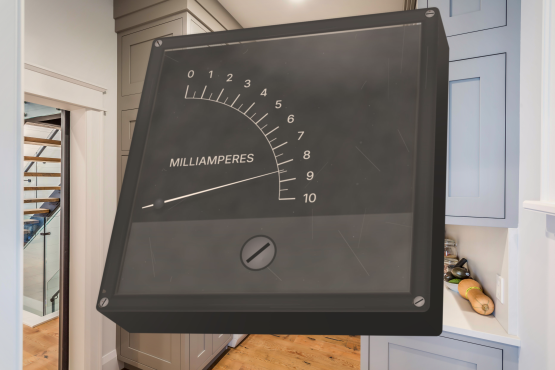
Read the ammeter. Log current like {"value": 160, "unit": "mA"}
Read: {"value": 8.5, "unit": "mA"}
